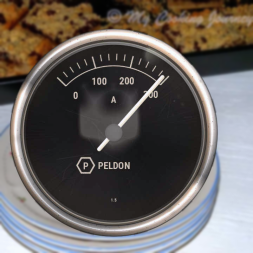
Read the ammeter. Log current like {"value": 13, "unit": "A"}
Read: {"value": 290, "unit": "A"}
